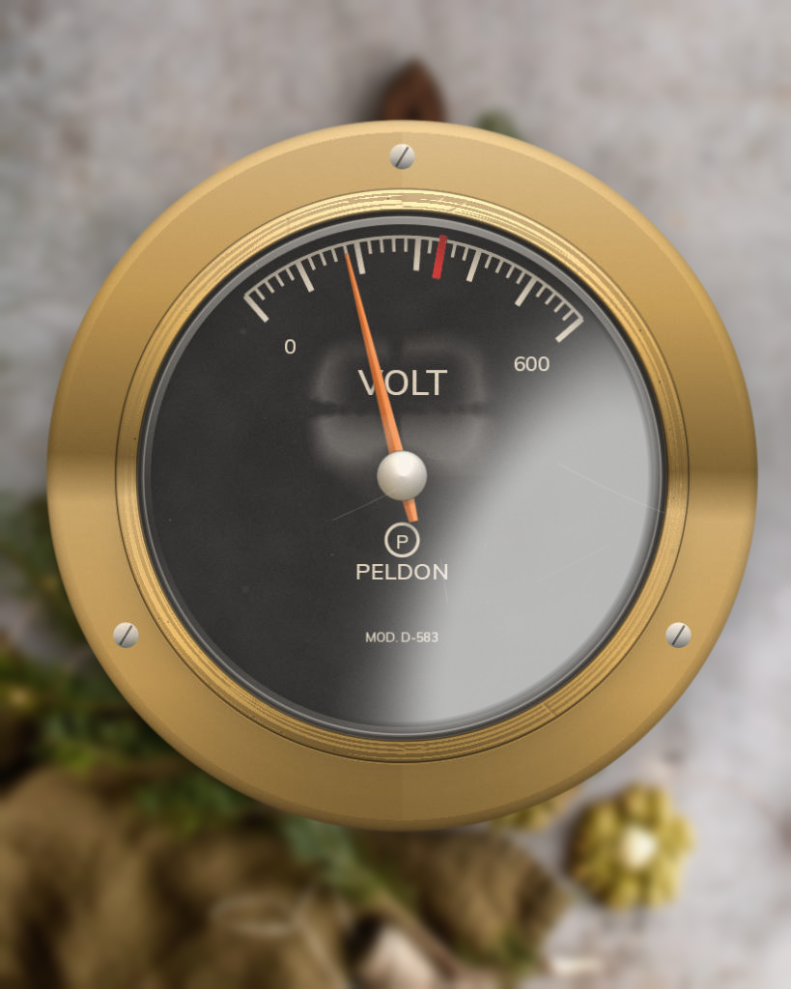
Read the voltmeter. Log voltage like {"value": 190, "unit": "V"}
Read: {"value": 180, "unit": "V"}
